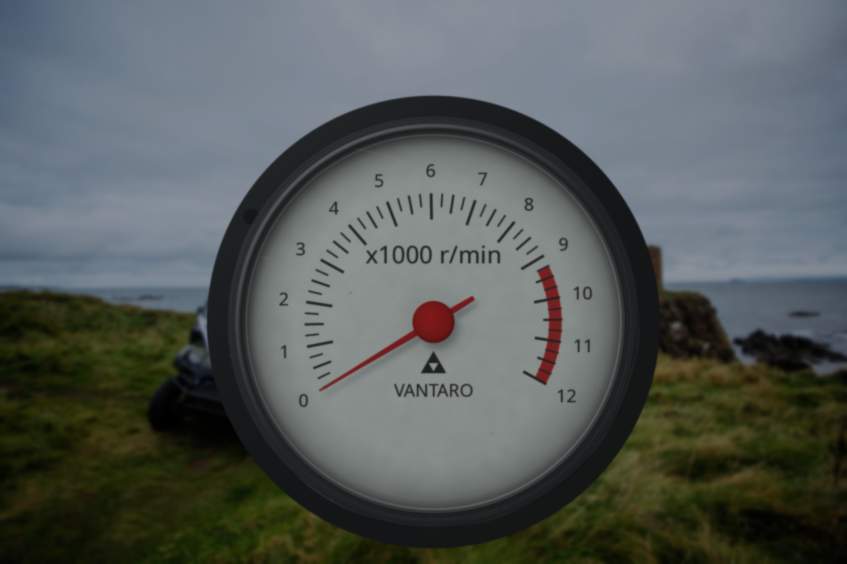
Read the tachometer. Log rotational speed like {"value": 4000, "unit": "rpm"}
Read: {"value": 0, "unit": "rpm"}
